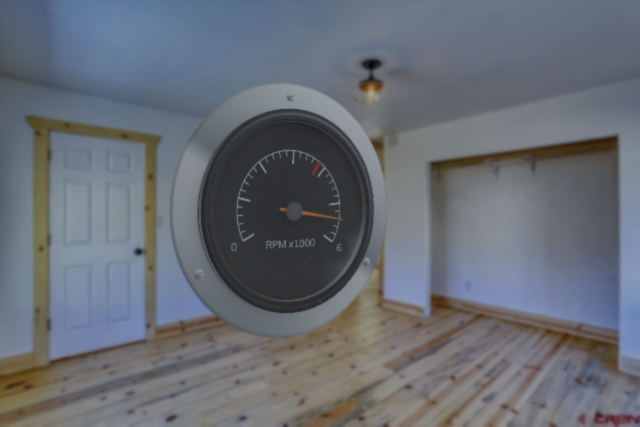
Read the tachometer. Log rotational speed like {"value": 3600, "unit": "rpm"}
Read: {"value": 5400, "unit": "rpm"}
